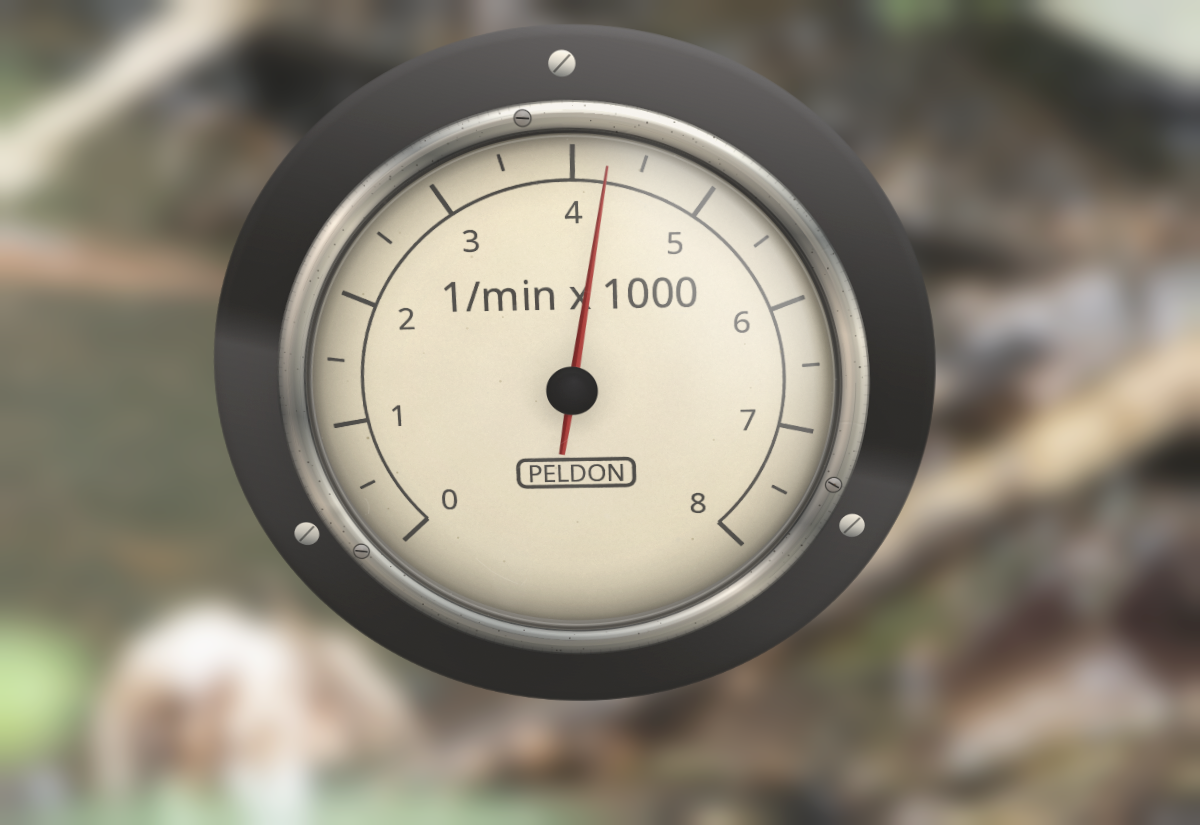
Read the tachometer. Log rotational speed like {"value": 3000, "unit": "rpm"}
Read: {"value": 4250, "unit": "rpm"}
